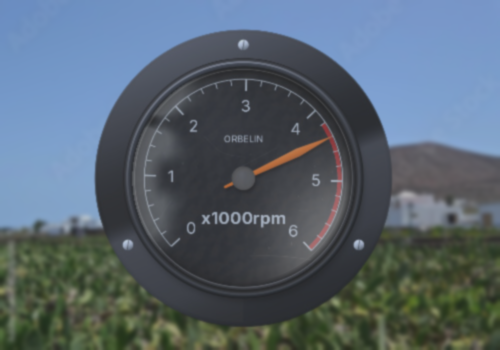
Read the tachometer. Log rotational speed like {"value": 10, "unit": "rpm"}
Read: {"value": 4400, "unit": "rpm"}
